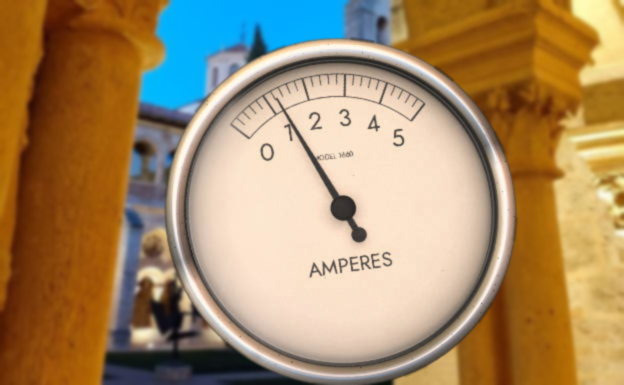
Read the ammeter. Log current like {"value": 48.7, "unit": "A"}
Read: {"value": 1.2, "unit": "A"}
